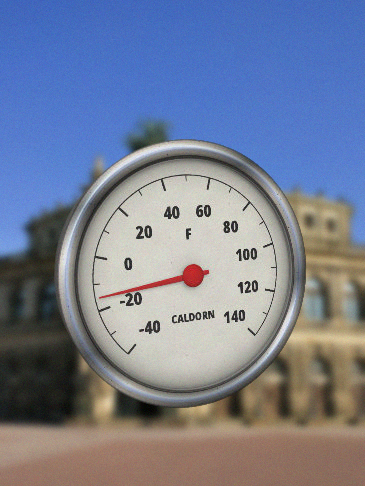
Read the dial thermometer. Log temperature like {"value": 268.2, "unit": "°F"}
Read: {"value": -15, "unit": "°F"}
